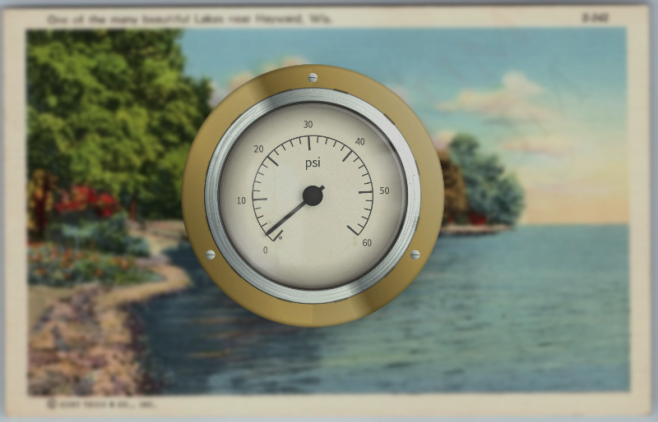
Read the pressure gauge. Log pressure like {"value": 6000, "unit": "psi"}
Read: {"value": 2, "unit": "psi"}
